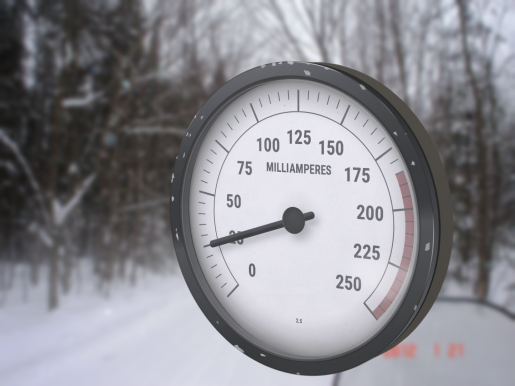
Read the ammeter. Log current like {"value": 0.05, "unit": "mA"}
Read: {"value": 25, "unit": "mA"}
